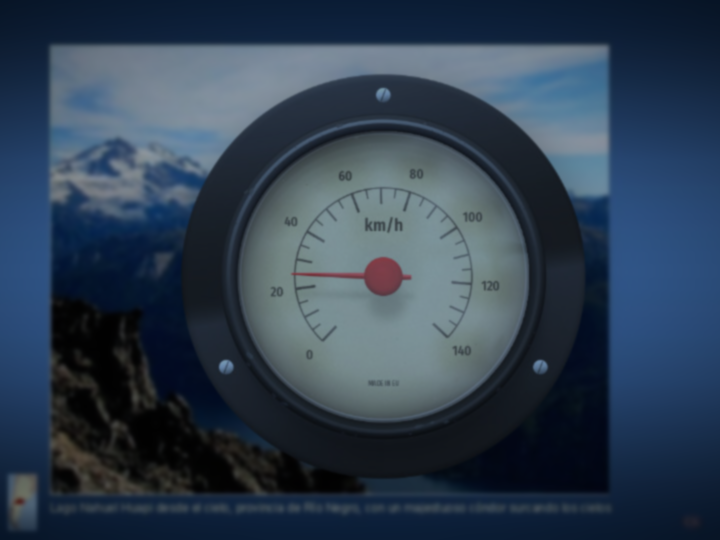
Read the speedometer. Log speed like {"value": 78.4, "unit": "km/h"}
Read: {"value": 25, "unit": "km/h"}
